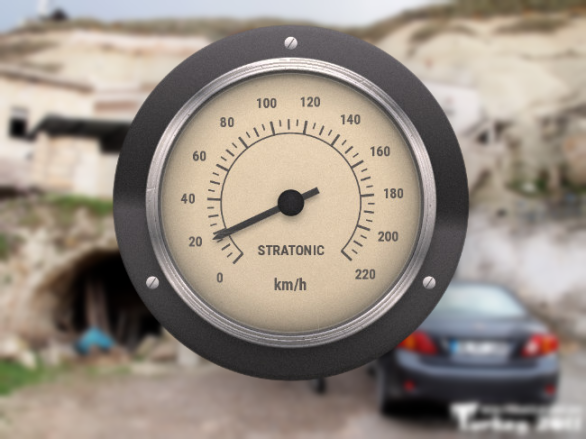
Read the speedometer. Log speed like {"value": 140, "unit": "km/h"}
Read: {"value": 17.5, "unit": "km/h"}
